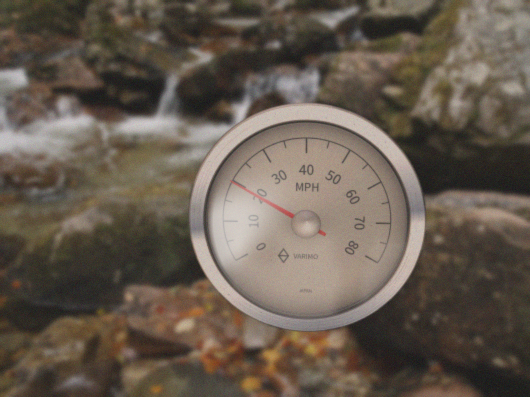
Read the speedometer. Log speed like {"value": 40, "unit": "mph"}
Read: {"value": 20, "unit": "mph"}
